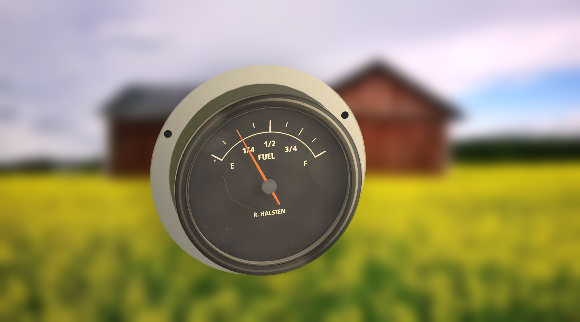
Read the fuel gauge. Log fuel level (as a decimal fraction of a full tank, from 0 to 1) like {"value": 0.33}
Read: {"value": 0.25}
